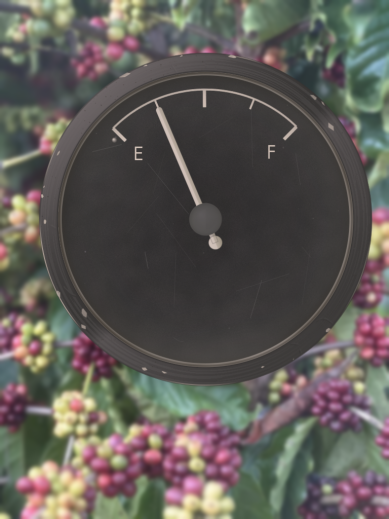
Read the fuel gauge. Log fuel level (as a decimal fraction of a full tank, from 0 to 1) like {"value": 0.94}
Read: {"value": 0.25}
